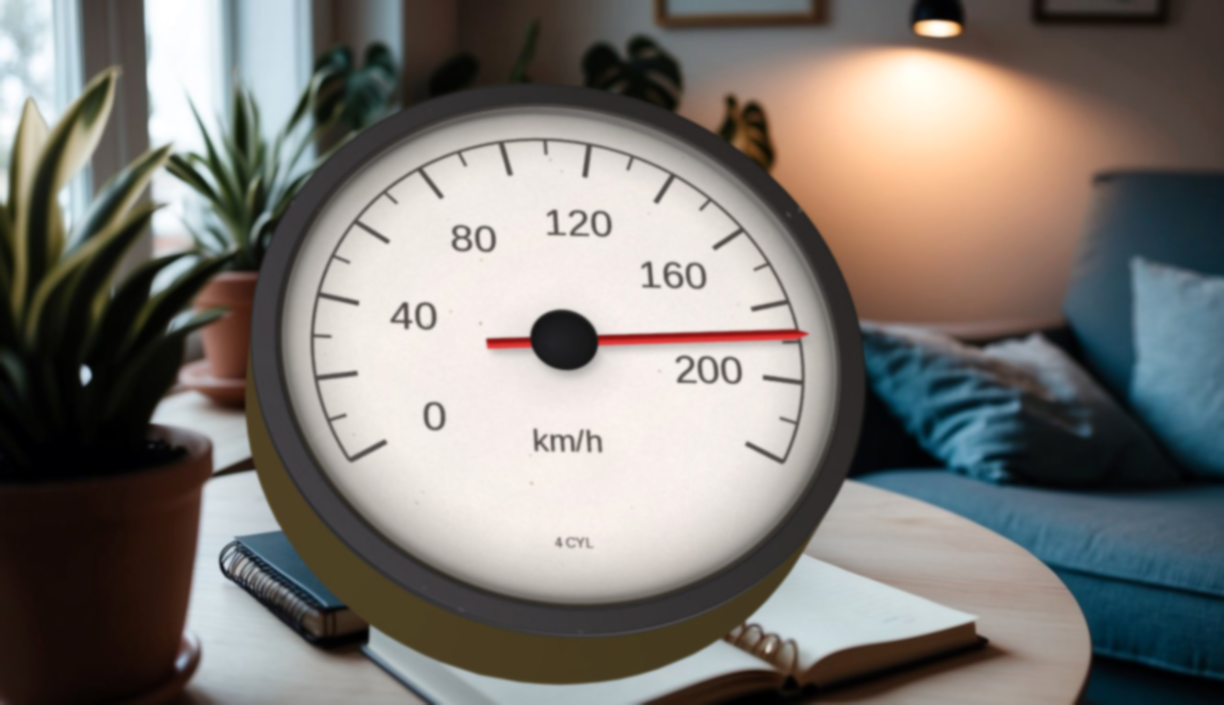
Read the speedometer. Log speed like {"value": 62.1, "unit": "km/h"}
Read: {"value": 190, "unit": "km/h"}
